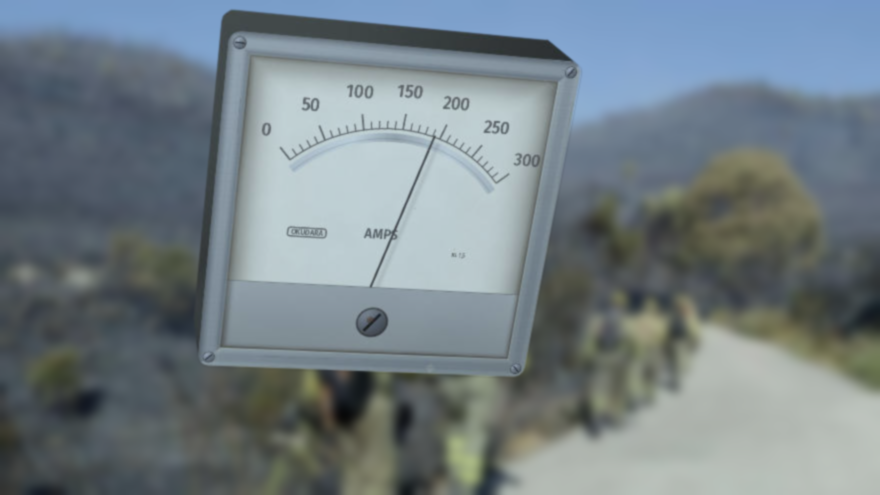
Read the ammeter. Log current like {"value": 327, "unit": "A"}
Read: {"value": 190, "unit": "A"}
